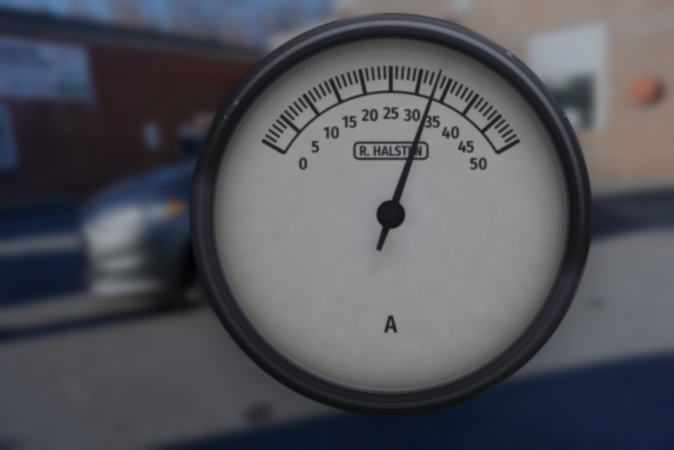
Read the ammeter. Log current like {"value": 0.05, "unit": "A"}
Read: {"value": 33, "unit": "A"}
